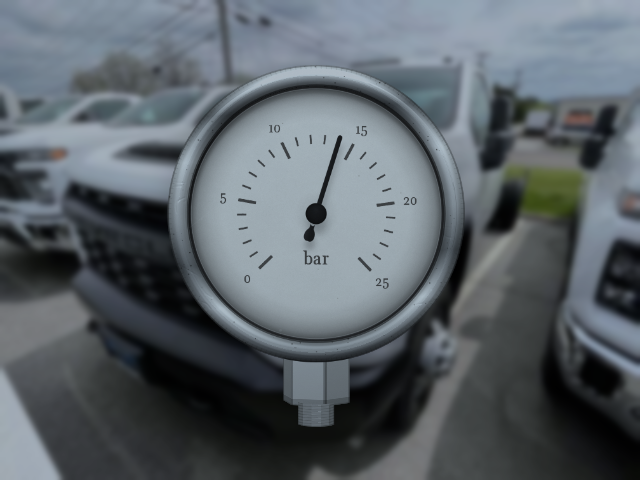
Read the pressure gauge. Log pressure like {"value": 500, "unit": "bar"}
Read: {"value": 14, "unit": "bar"}
